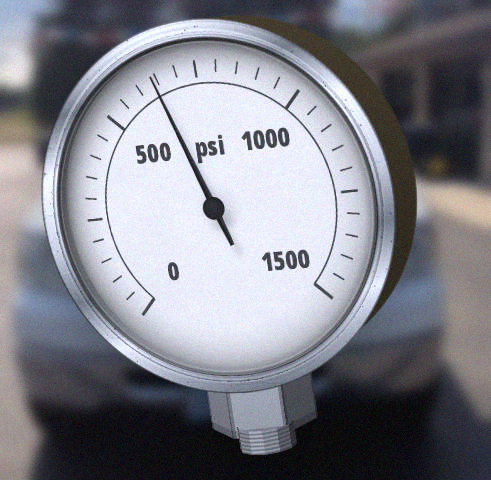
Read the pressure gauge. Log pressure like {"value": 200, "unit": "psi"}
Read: {"value": 650, "unit": "psi"}
